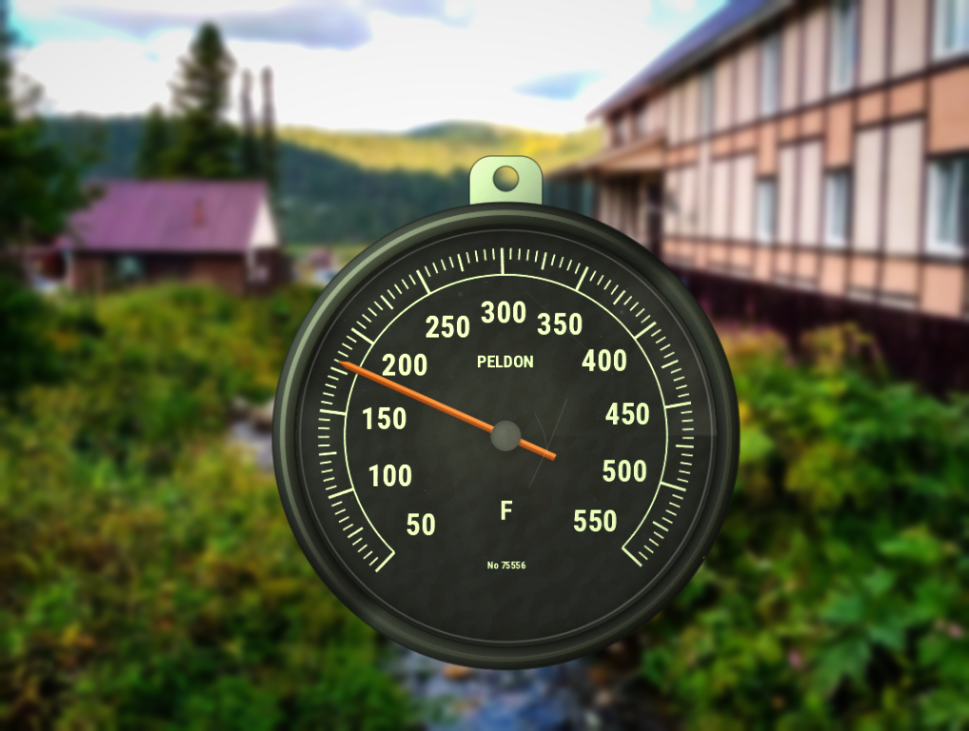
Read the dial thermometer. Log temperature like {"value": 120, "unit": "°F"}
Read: {"value": 180, "unit": "°F"}
